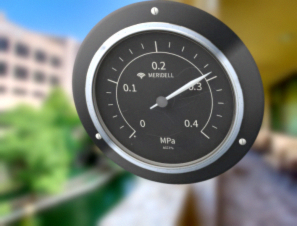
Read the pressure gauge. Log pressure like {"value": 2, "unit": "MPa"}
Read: {"value": 0.29, "unit": "MPa"}
